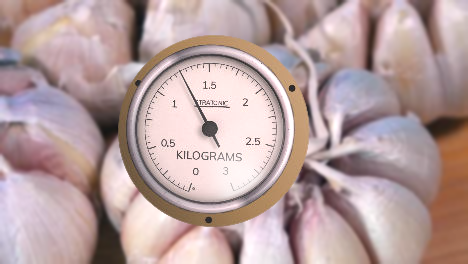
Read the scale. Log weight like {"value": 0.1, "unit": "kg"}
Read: {"value": 1.25, "unit": "kg"}
